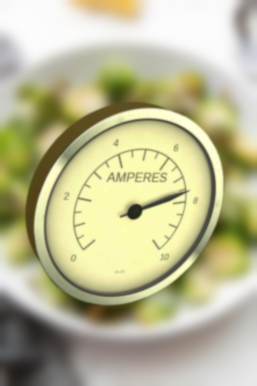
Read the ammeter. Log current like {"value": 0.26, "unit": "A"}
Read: {"value": 7.5, "unit": "A"}
